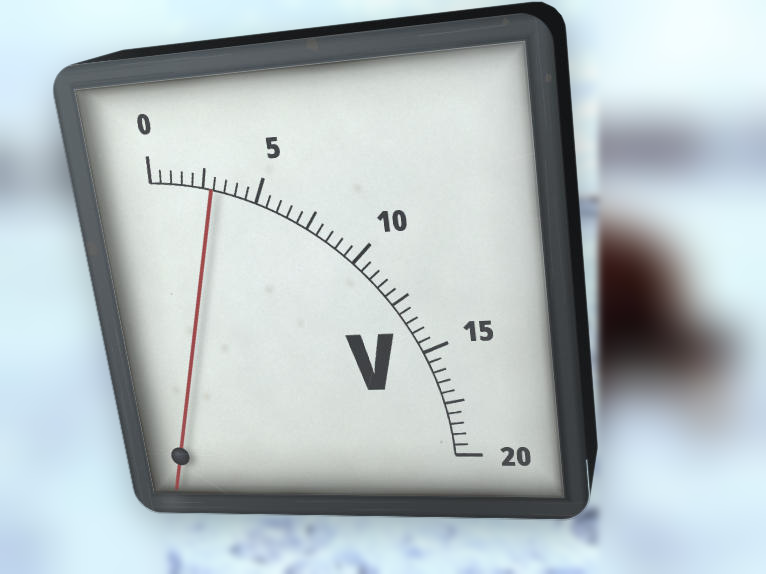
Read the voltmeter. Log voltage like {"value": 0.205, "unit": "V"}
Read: {"value": 3, "unit": "V"}
